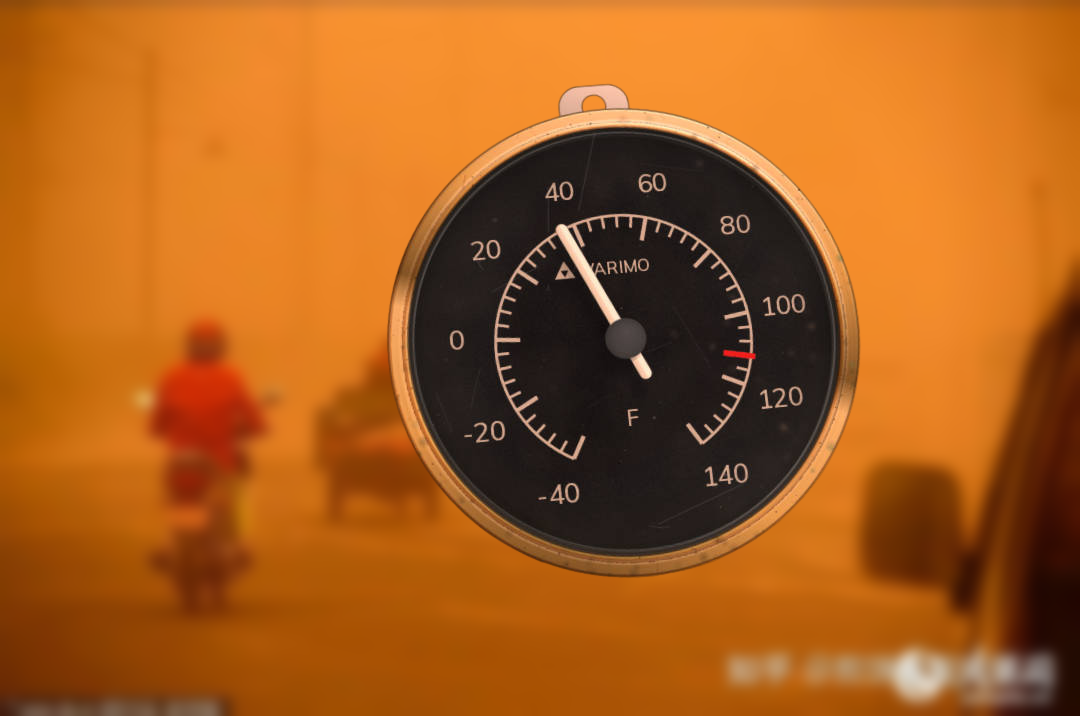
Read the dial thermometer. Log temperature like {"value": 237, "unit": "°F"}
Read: {"value": 36, "unit": "°F"}
